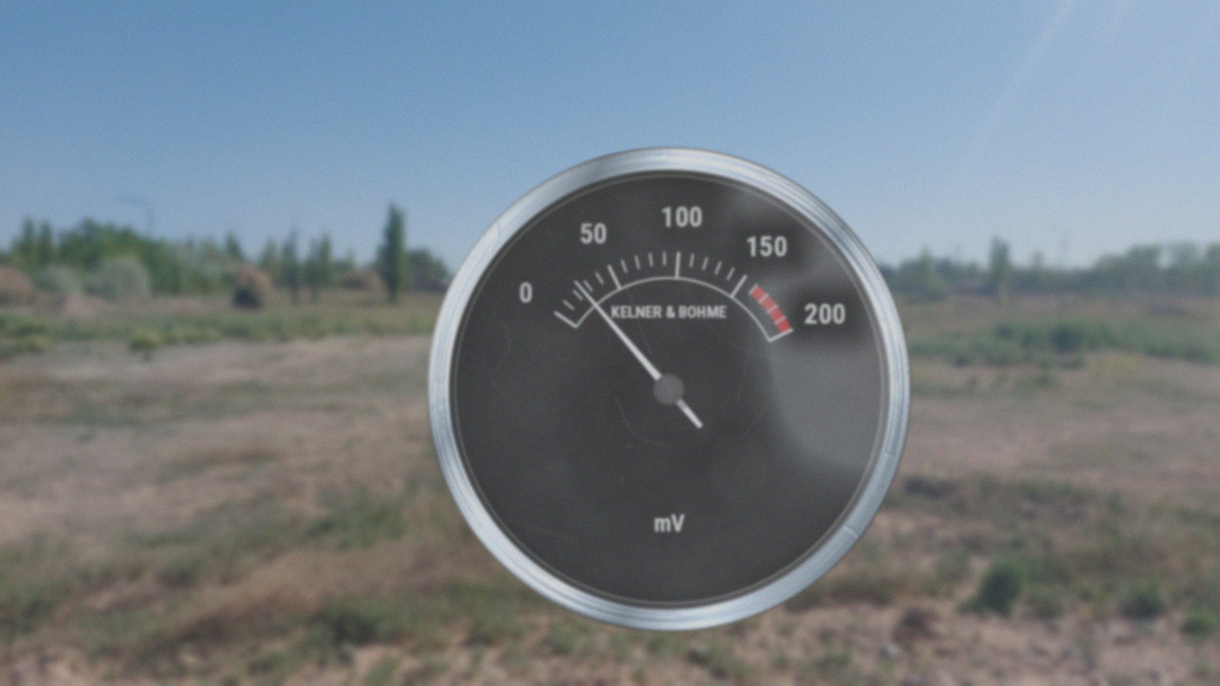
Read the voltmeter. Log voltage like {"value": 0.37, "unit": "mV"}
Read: {"value": 25, "unit": "mV"}
